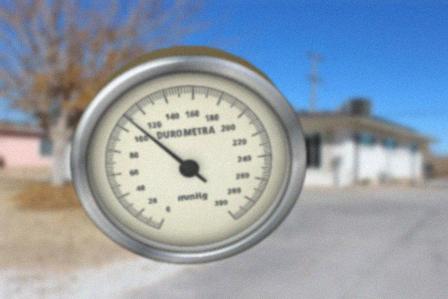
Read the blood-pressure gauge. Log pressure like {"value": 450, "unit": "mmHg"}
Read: {"value": 110, "unit": "mmHg"}
